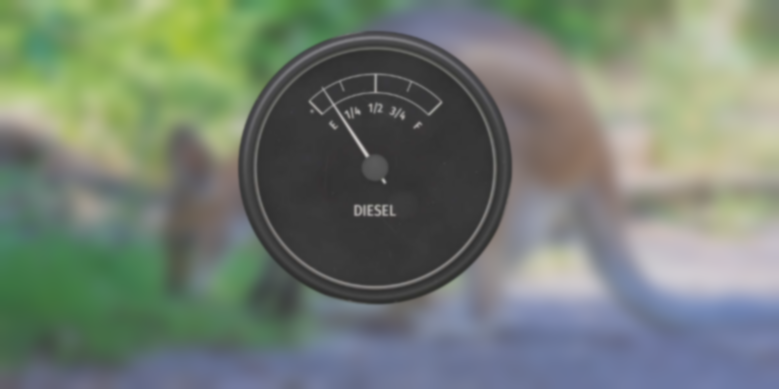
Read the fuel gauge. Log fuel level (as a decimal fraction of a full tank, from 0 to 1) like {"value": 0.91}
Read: {"value": 0.125}
